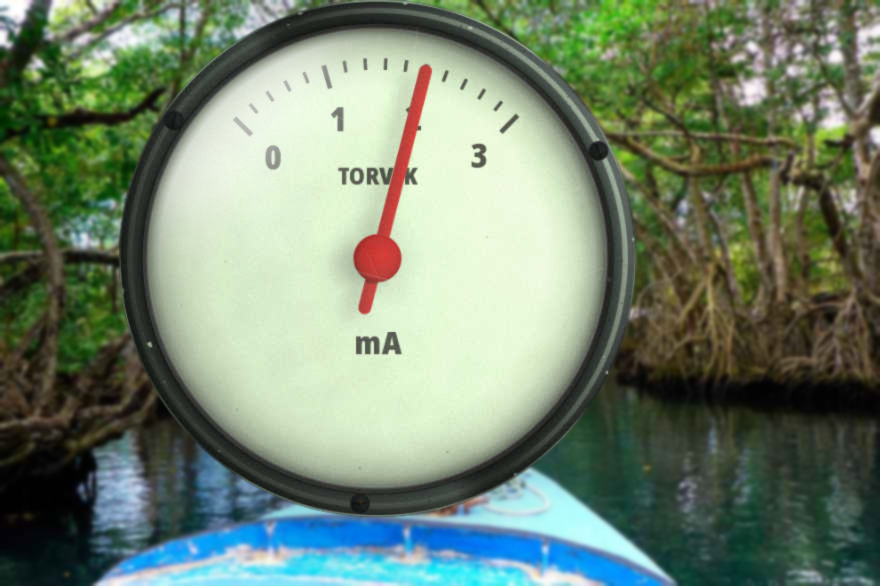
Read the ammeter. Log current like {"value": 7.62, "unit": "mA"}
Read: {"value": 2, "unit": "mA"}
